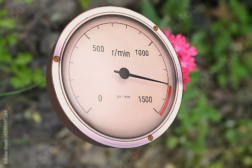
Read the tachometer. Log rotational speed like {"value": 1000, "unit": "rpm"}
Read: {"value": 1300, "unit": "rpm"}
